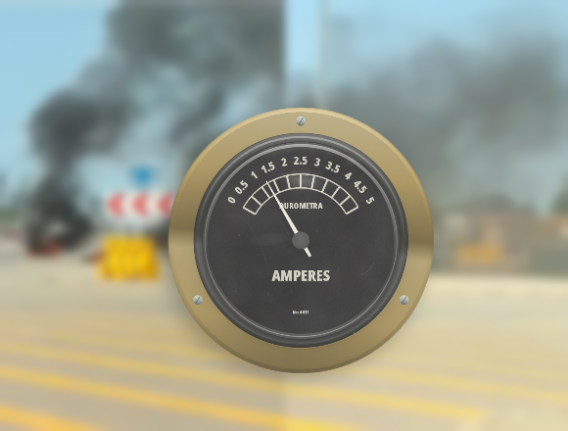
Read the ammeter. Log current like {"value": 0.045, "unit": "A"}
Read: {"value": 1.25, "unit": "A"}
